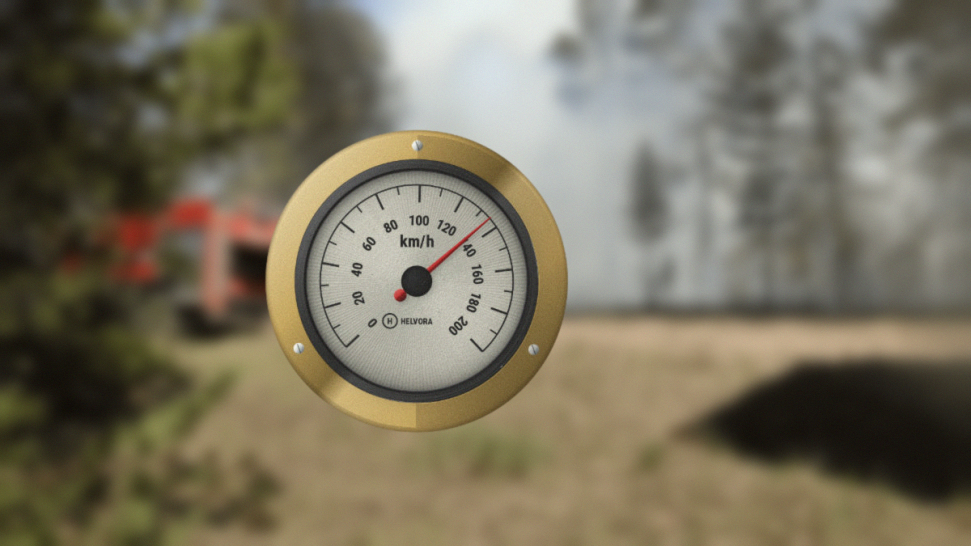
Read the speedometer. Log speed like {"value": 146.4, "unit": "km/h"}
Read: {"value": 135, "unit": "km/h"}
